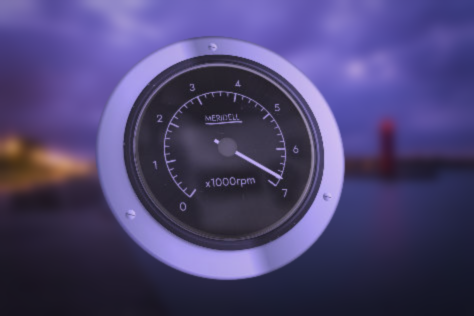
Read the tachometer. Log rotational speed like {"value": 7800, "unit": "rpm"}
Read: {"value": 6800, "unit": "rpm"}
